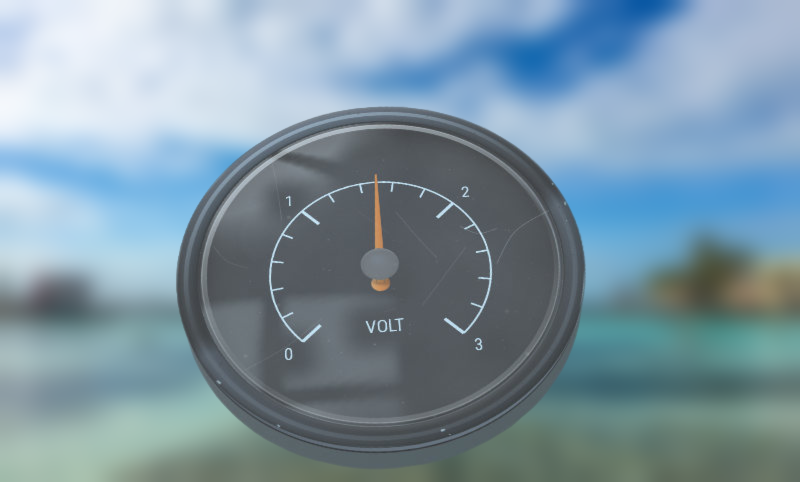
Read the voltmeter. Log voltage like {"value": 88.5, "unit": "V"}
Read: {"value": 1.5, "unit": "V"}
